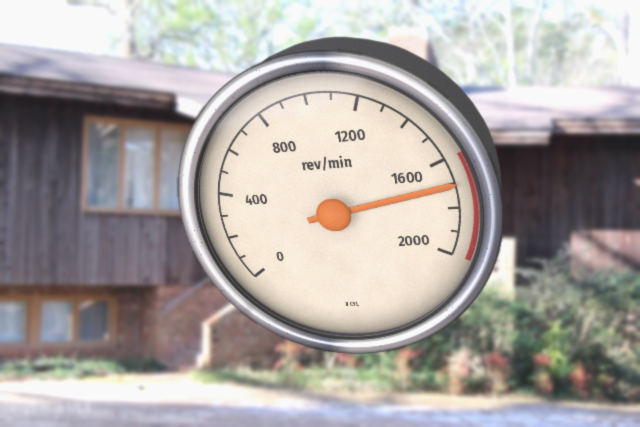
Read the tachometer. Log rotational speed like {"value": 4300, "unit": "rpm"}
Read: {"value": 1700, "unit": "rpm"}
